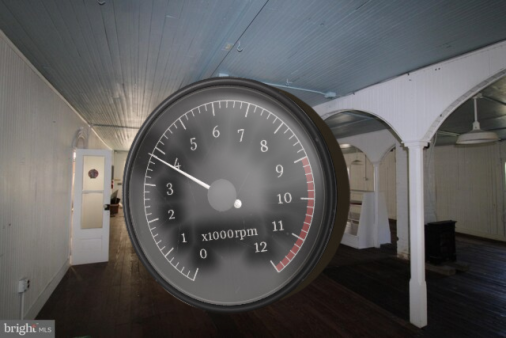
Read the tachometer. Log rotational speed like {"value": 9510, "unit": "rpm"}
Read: {"value": 3800, "unit": "rpm"}
